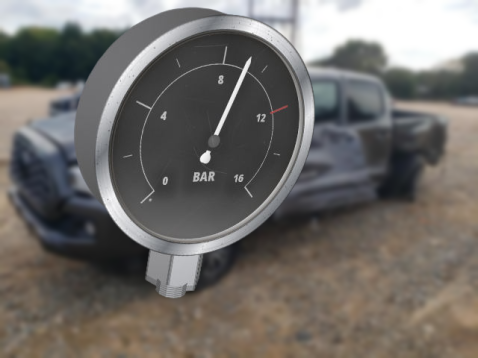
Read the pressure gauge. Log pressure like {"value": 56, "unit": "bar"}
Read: {"value": 9, "unit": "bar"}
